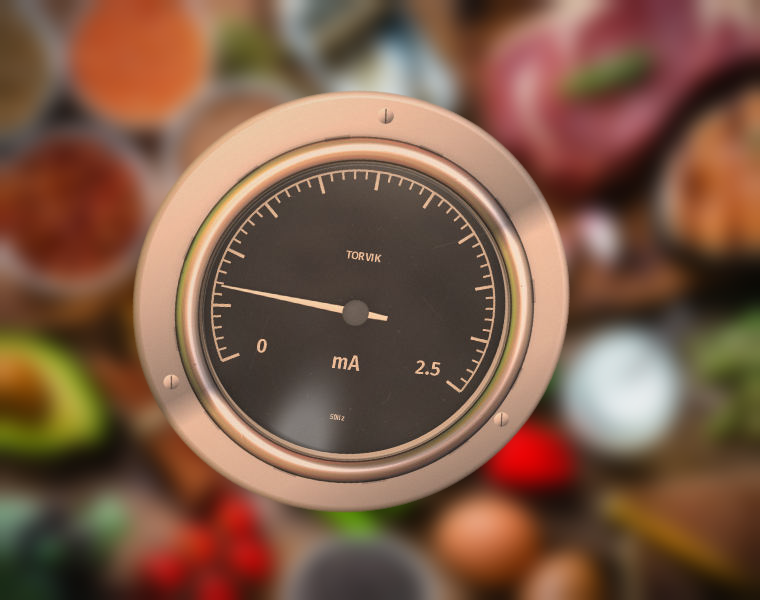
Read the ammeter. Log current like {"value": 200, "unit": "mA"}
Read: {"value": 0.35, "unit": "mA"}
